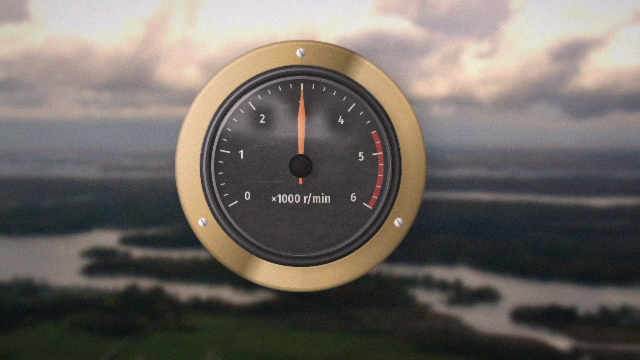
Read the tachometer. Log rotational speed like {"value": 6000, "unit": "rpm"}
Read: {"value": 3000, "unit": "rpm"}
